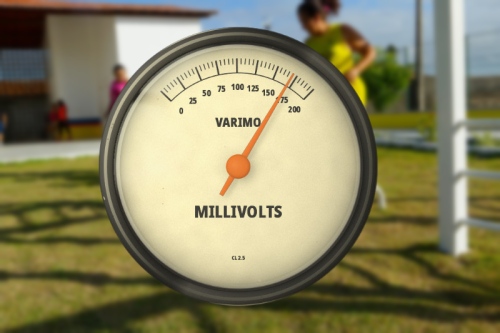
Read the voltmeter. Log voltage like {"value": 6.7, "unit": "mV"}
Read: {"value": 170, "unit": "mV"}
